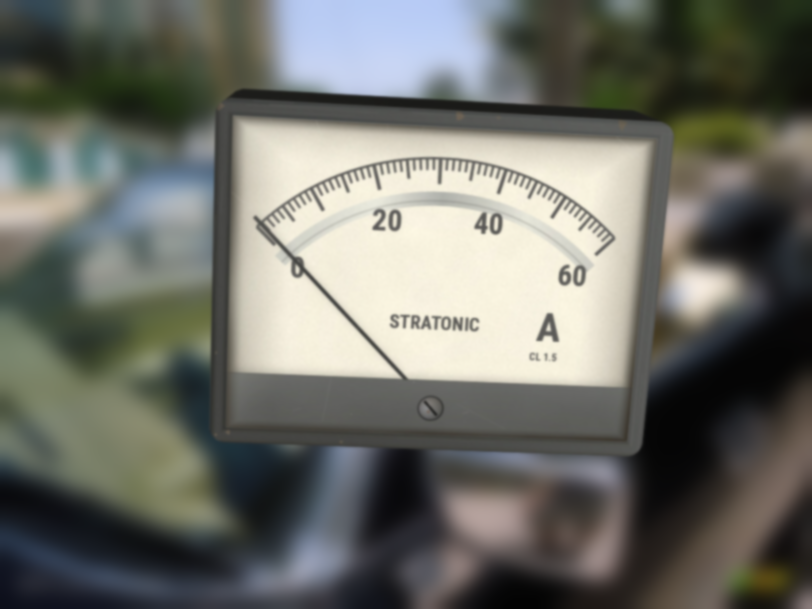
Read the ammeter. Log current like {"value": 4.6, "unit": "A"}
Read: {"value": 1, "unit": "A"}
